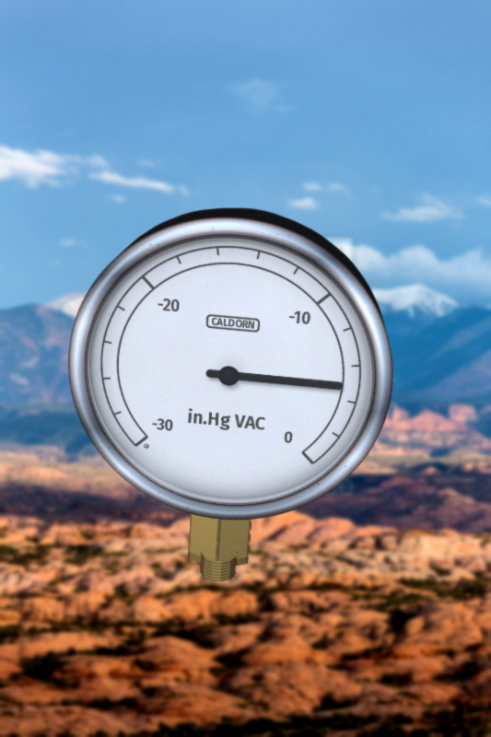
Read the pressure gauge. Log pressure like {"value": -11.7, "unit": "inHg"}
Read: {"value": -5, "unit": "inHg"}
